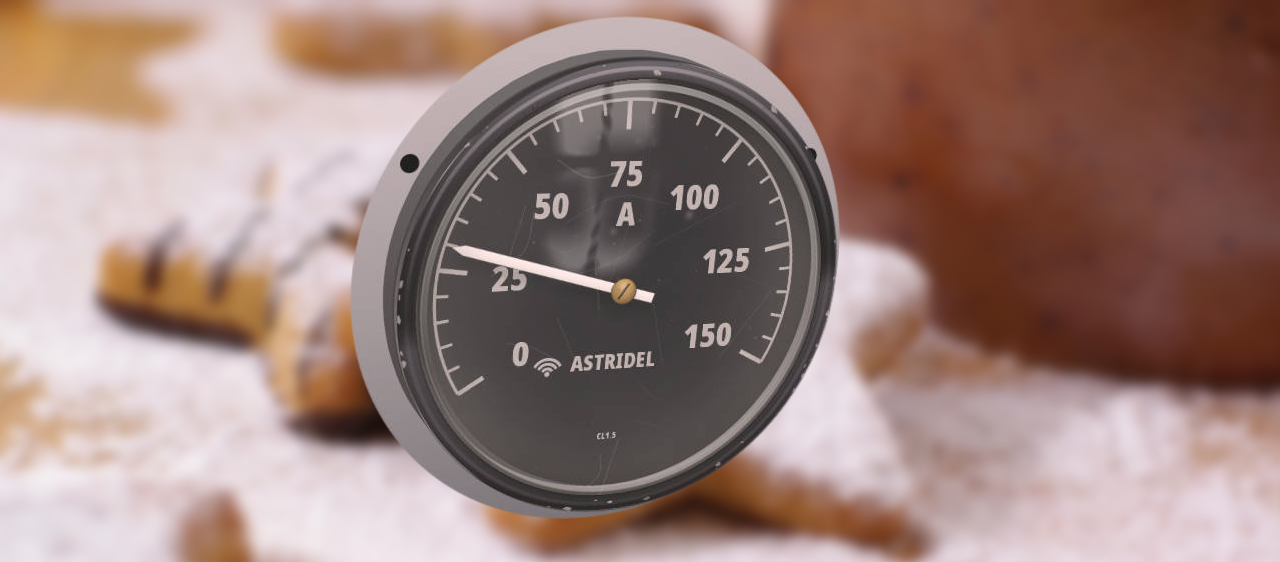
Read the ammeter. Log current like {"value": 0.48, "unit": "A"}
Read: {"value": 30, "unit": "A"}
